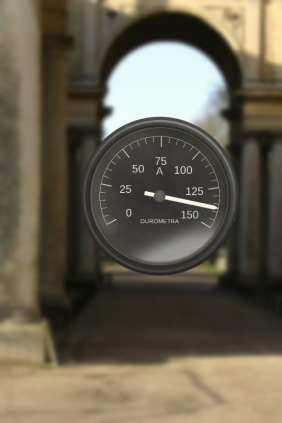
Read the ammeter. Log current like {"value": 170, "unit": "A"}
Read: {"value": 137.5, "unit": "A"}
